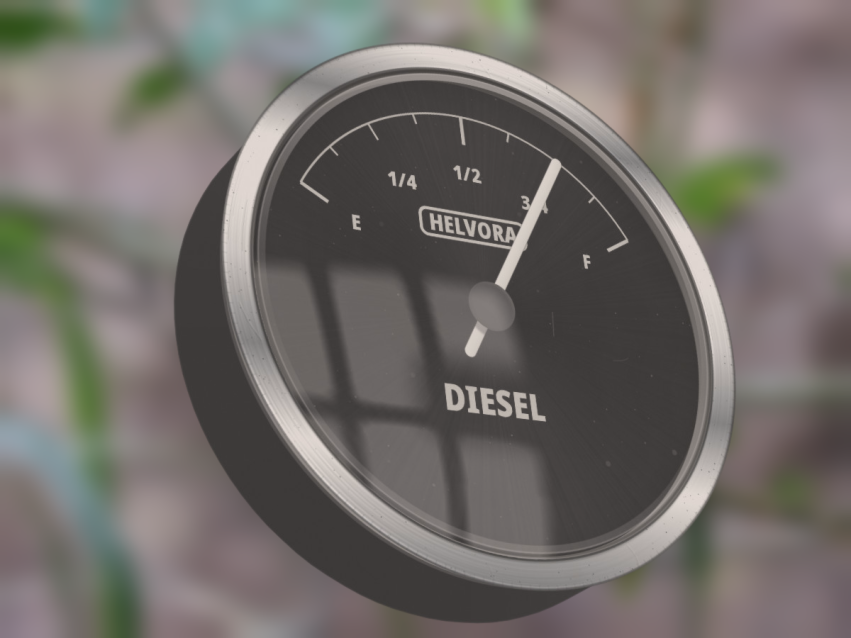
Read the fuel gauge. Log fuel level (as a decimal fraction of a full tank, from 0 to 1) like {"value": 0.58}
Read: {"value": 0.75}
